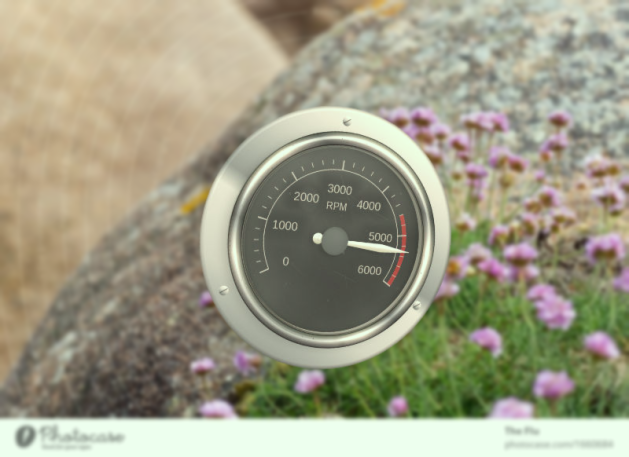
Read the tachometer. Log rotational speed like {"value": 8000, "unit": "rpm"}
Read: {"value": 5300, "unit": "rpm"}
